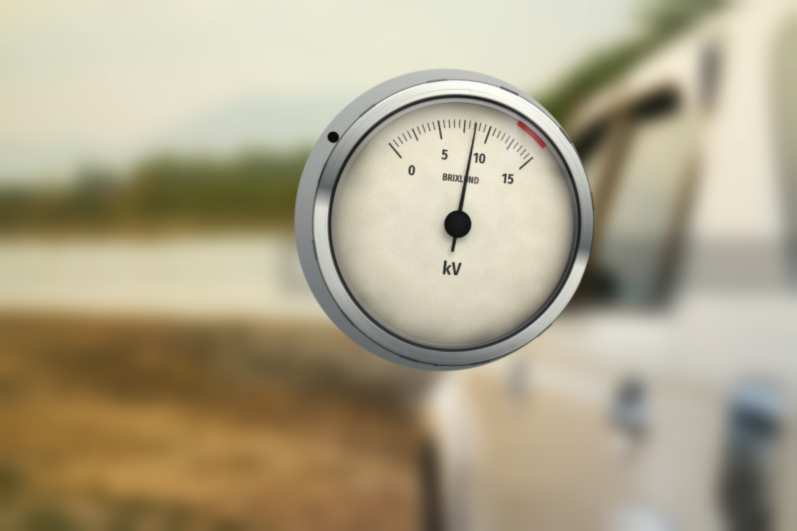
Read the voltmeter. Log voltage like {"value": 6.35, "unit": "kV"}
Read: {"value": 8.5, "unit": "kV"}
